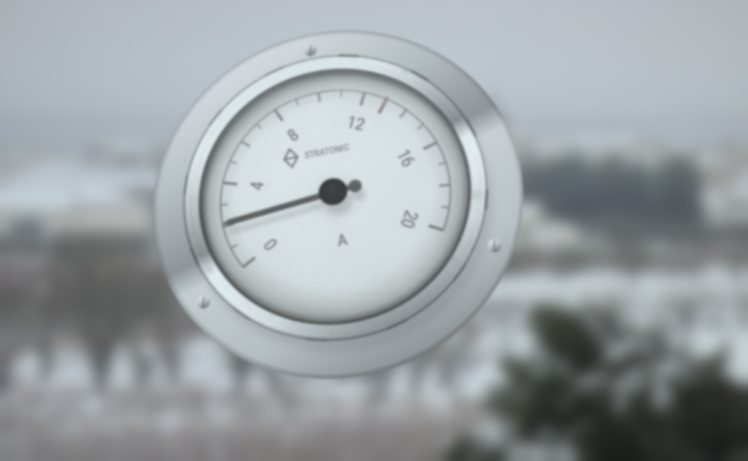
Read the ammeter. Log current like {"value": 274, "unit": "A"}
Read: {"value": 2, "unit": "A"}
